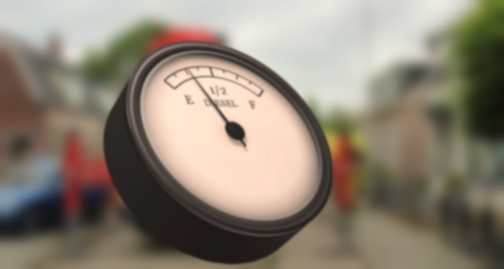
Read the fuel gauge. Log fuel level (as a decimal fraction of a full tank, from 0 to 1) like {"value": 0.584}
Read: {"value": 0.25}
